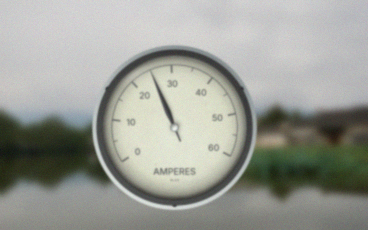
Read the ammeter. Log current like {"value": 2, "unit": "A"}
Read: {"value": 25, "unit": "A"}
